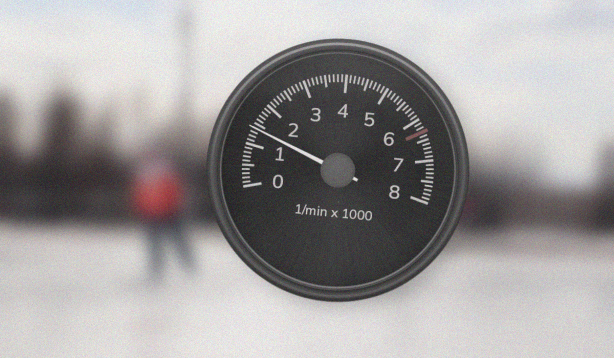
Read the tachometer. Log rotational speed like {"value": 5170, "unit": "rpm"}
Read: {"value": 1400, "unit": "rpm"}
